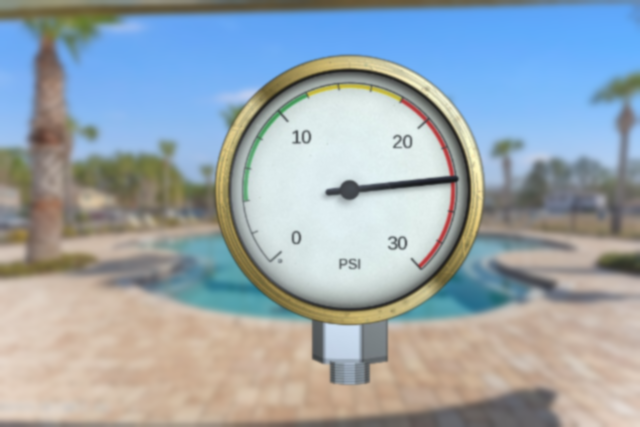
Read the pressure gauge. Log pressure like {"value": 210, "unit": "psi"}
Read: {"value": 24, "unit": "psi"}
